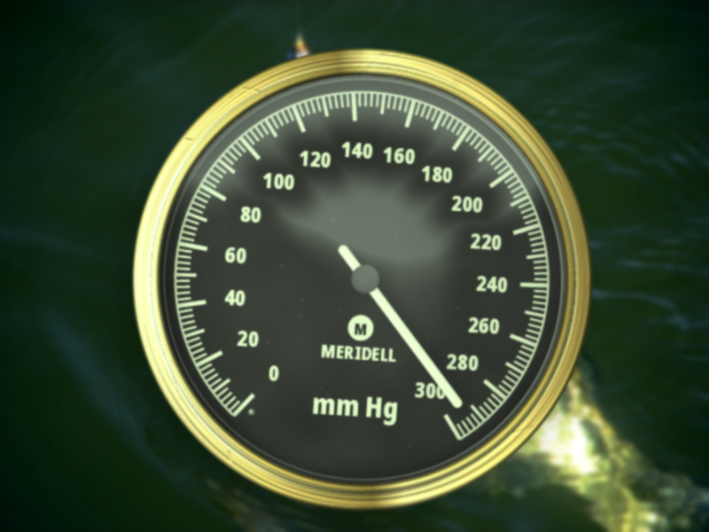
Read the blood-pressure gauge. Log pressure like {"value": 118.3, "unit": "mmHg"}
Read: {"value": 294, "unit": "mmHg"}
